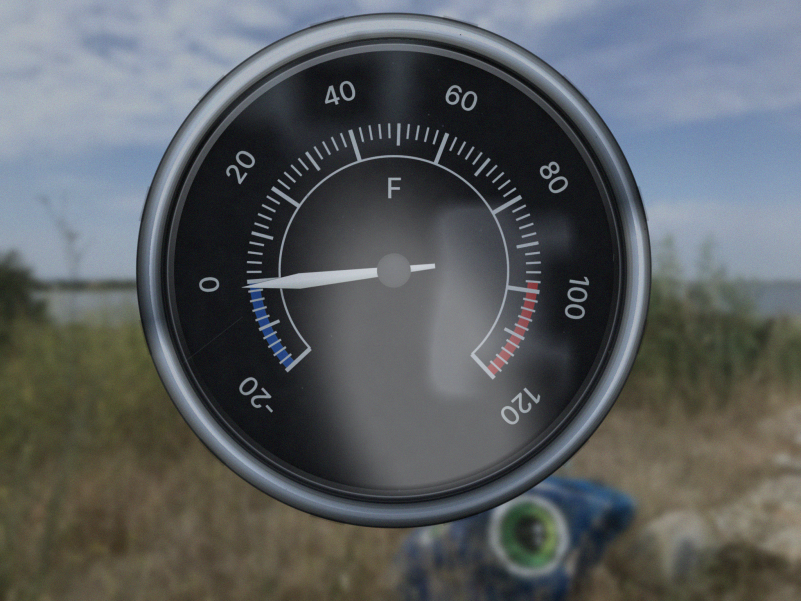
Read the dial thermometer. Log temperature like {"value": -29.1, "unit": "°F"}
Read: {"value": -1, "unit": "°F"}
